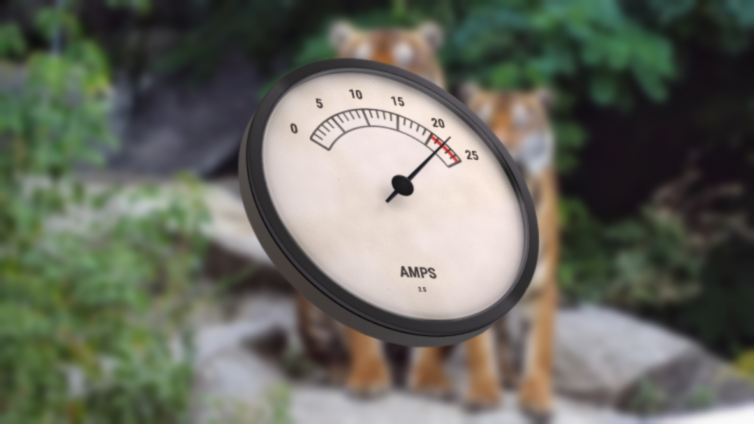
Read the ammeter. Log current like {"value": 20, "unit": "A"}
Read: {"value": 22, "unit": "A"}
